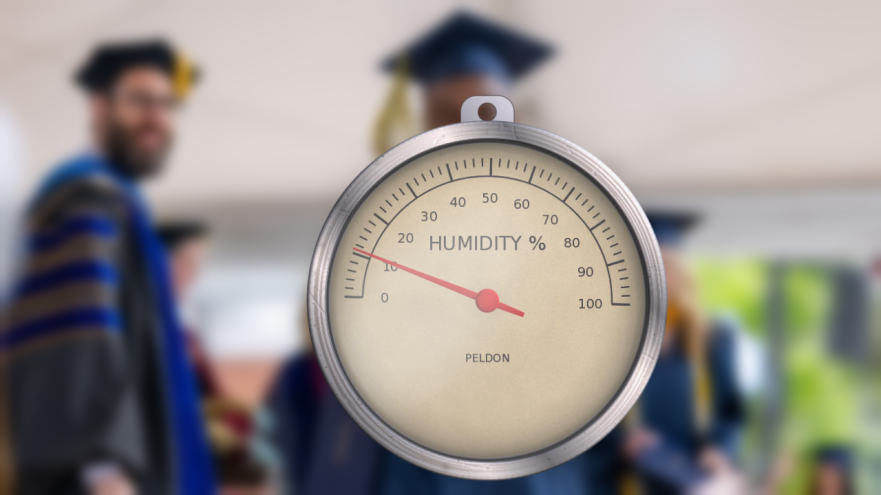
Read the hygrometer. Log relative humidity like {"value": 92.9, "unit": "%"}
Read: {"value": 11, "unit": "%"}
